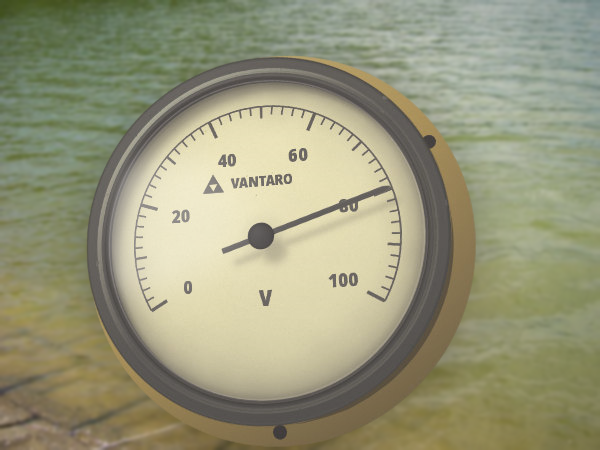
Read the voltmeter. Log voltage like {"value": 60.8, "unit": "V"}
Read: {"value": 80, "unit": "V"}
